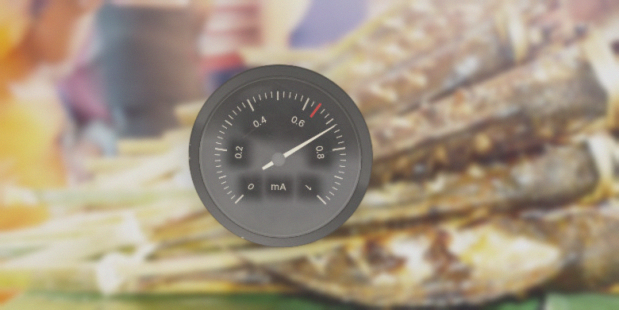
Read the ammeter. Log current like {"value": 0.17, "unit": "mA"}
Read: {"value": 0.72, "unit": "mA"}
